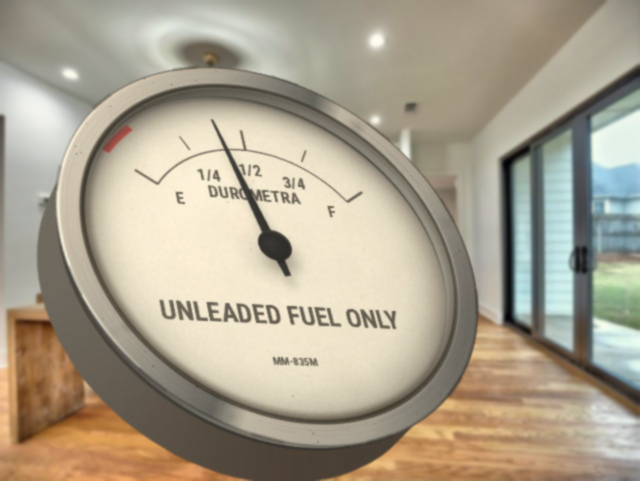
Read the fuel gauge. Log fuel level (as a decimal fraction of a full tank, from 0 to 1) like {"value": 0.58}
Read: {"value": 0.375}
